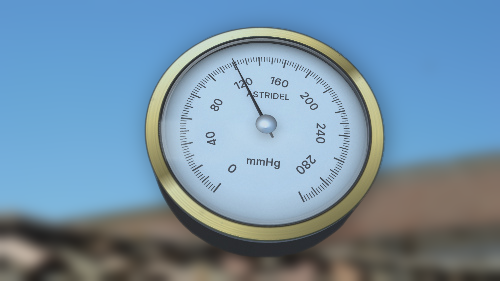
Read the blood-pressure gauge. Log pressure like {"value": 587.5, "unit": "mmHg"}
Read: {"value": 120, "unit": "mmHg"}
